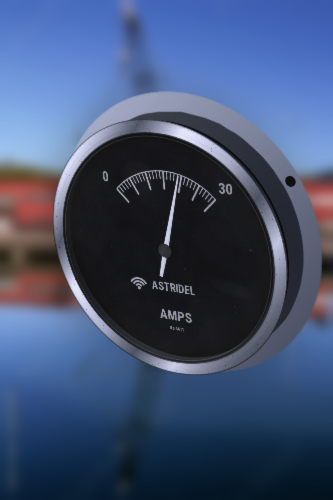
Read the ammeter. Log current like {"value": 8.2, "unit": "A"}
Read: {"value": 20, "unit": "A"}
